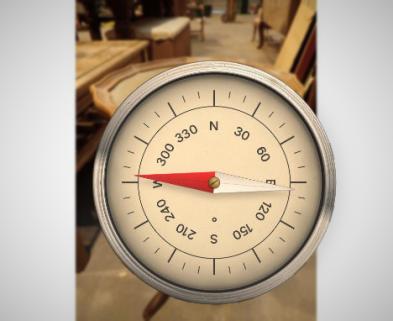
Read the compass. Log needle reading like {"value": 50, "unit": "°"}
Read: {"value": 275, "unit": "°"}
